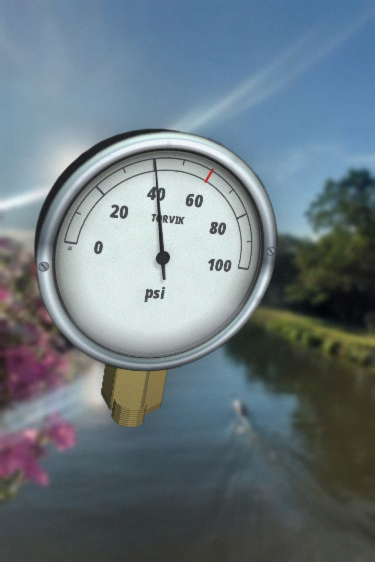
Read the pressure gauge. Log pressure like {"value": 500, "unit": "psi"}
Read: {"value": 40, "unit": "psi"}
